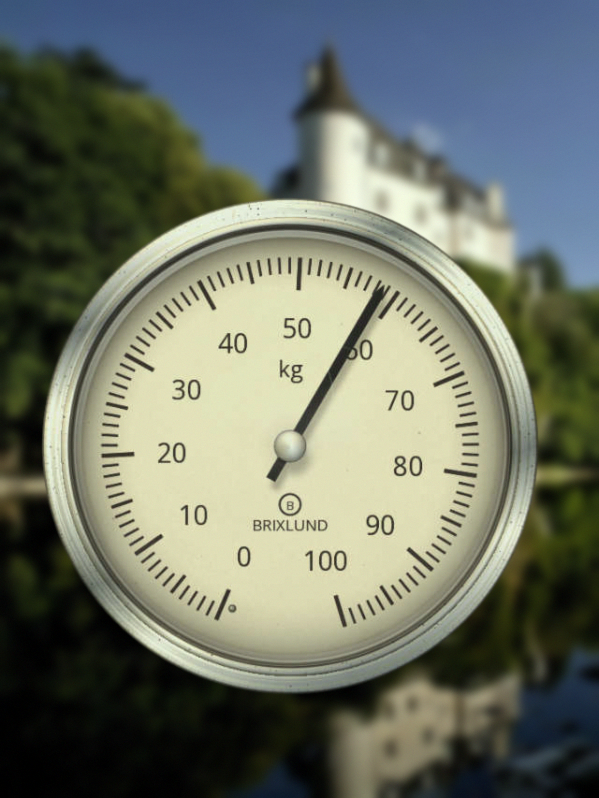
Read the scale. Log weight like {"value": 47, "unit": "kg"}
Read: {"value": 58.5, "unit": "kg"}
